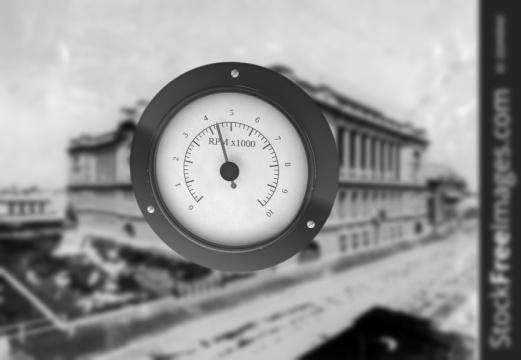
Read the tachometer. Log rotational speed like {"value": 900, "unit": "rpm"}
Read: {"value": 4400, "unit": "rpm"}
